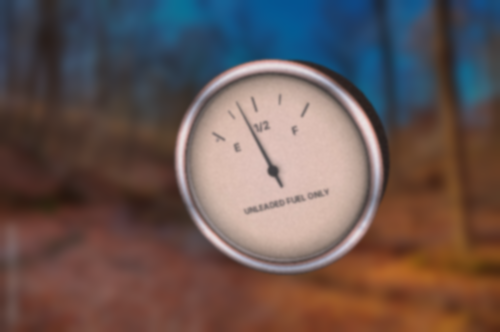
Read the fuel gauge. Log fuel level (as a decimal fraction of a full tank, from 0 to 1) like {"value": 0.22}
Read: {"value": 0.375}
